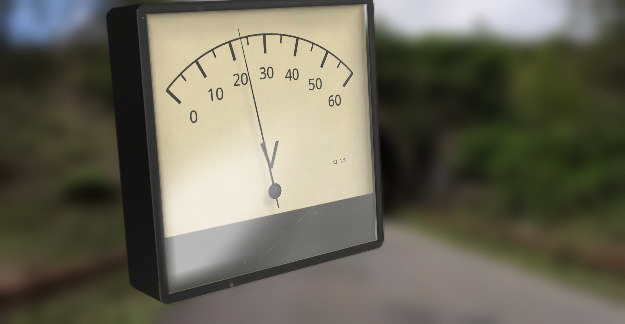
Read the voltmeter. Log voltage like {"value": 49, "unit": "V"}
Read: {"value": 22.5, "unit": "V"}
